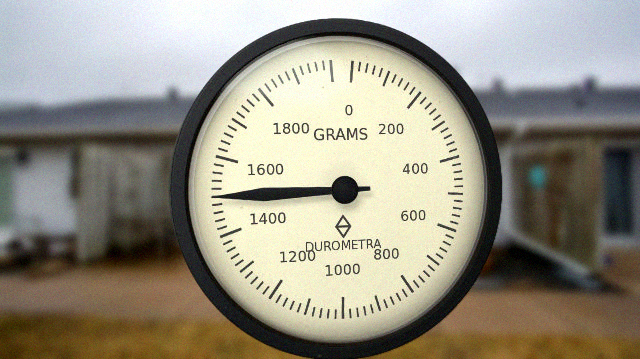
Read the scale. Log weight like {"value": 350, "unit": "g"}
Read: {"value": 1500, "unit": "g"}
